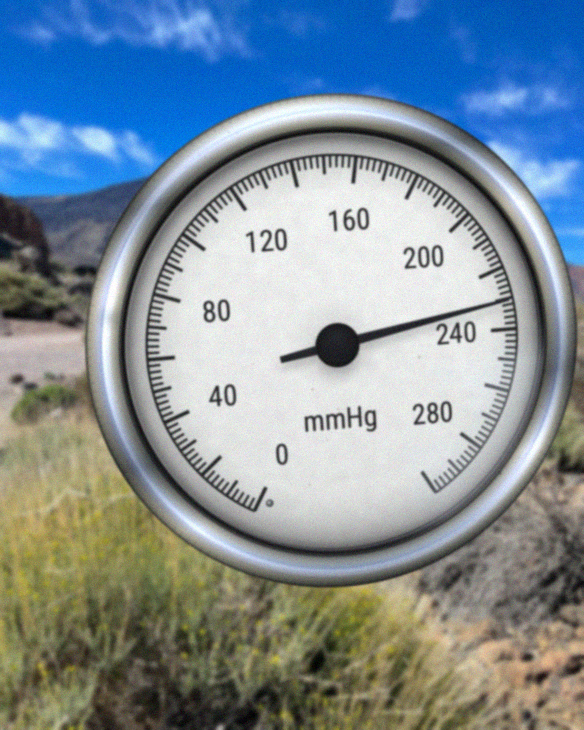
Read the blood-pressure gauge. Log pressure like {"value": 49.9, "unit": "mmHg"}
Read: {"value": 230, "unit": "mmHg"}
